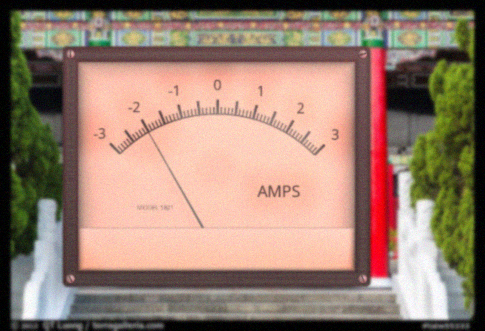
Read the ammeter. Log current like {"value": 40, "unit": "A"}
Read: {"value": -2, "unit": "A"}
